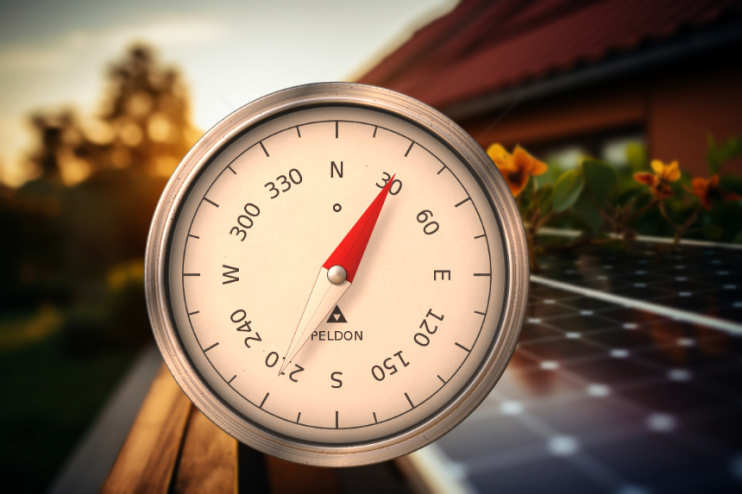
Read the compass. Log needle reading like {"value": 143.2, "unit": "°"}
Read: {"value": 30, "unit": "°"}
